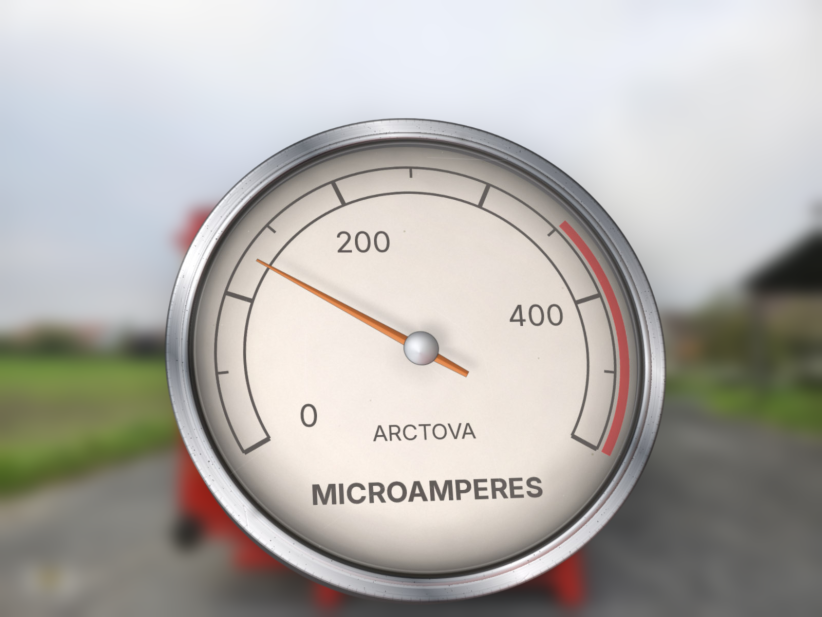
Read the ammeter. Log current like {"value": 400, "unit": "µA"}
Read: {"value": 125, "unit": "µA"}
